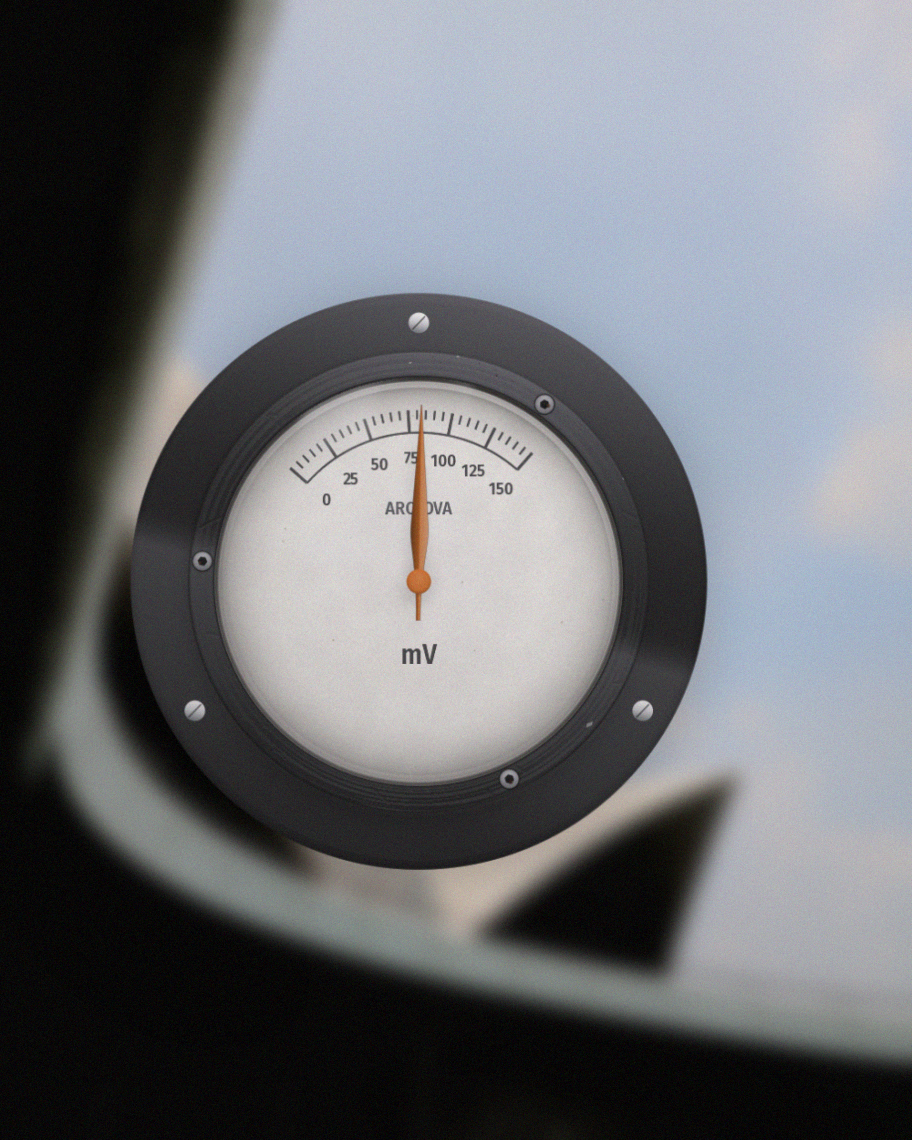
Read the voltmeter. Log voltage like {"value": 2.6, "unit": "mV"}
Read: {"value": 82.5, "unit": "mV"}
